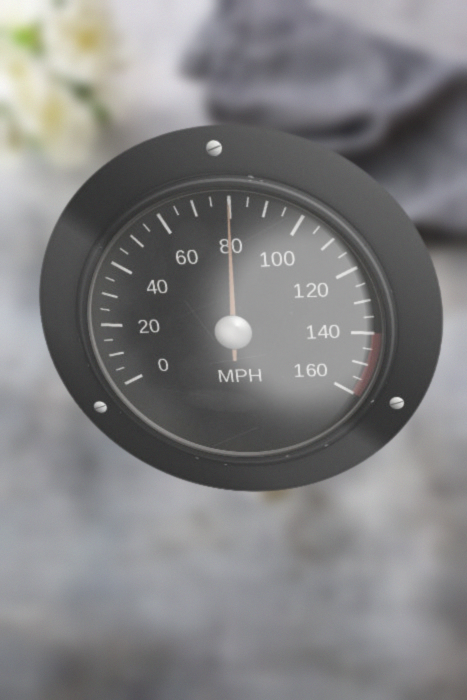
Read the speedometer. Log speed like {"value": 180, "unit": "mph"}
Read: {"value": 80, "unit": "mph"}
